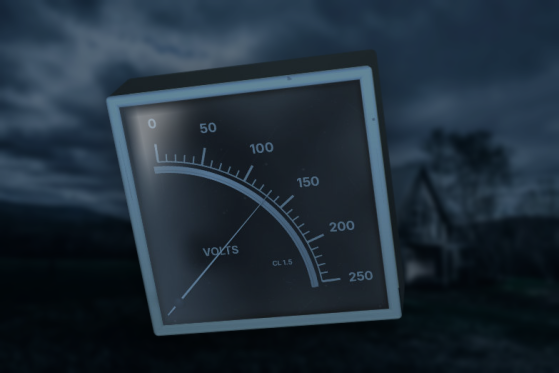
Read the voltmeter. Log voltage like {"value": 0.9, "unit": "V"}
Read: {"value": 130, "unit": "V"}
